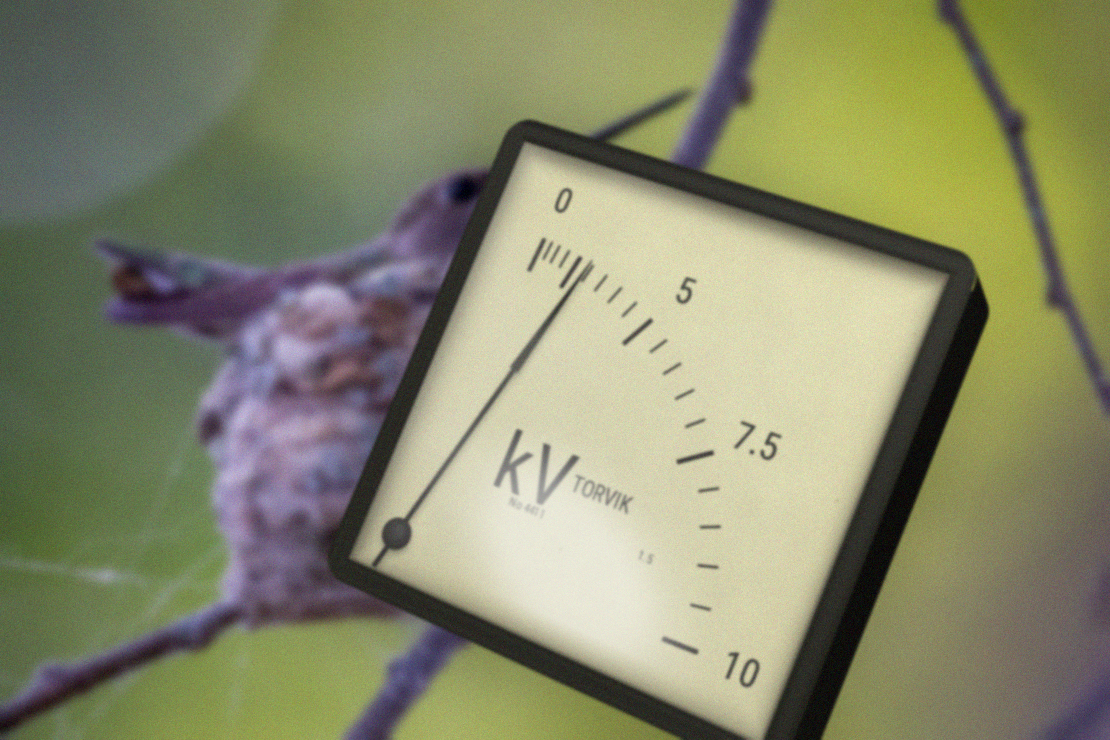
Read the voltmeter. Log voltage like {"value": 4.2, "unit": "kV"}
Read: {"value": 3, "unit": "kV"}
